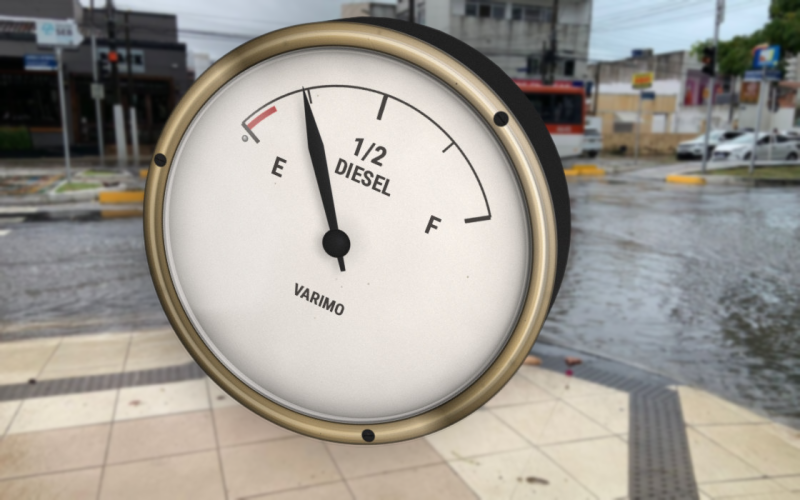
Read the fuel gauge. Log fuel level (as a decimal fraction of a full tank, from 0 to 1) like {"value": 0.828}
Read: {"value": 0.25}
